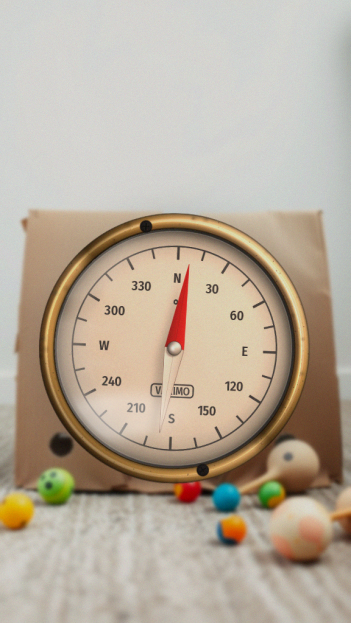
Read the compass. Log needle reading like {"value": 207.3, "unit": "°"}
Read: {"value": 7.5, "unit": "°"}
